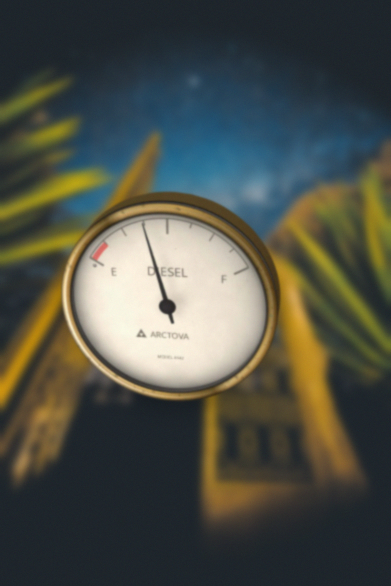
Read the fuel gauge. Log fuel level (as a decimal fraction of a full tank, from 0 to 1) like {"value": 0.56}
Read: {"value": 0.375}
